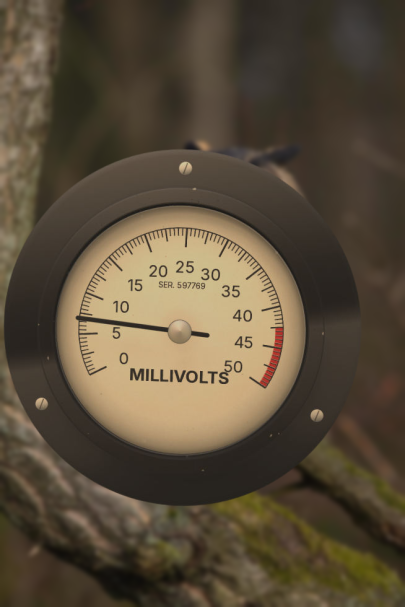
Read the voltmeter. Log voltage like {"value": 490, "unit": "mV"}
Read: {"value": 7, "unit": "mV"}
